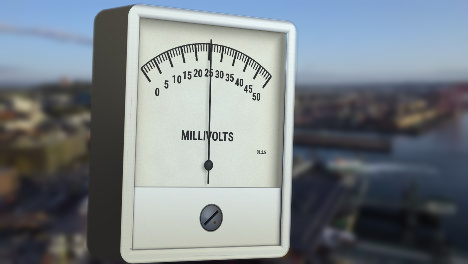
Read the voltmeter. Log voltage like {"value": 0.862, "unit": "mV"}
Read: {"value": 25, "unit": "mV"}
